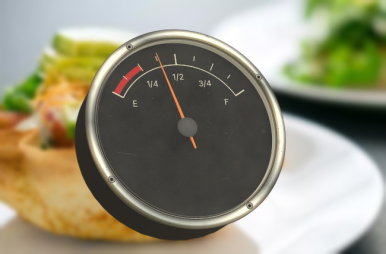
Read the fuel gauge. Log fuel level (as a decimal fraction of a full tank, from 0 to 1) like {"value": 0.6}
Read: {"value": 0.375}
